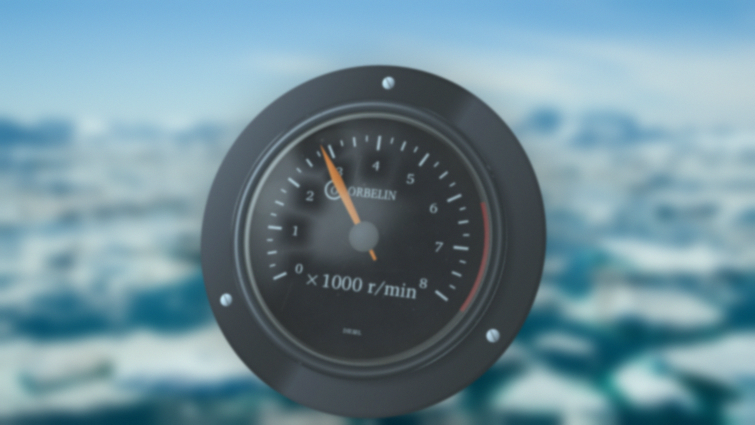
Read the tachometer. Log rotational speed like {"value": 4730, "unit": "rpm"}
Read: {"value": 2875, "unit": "rpm"}
